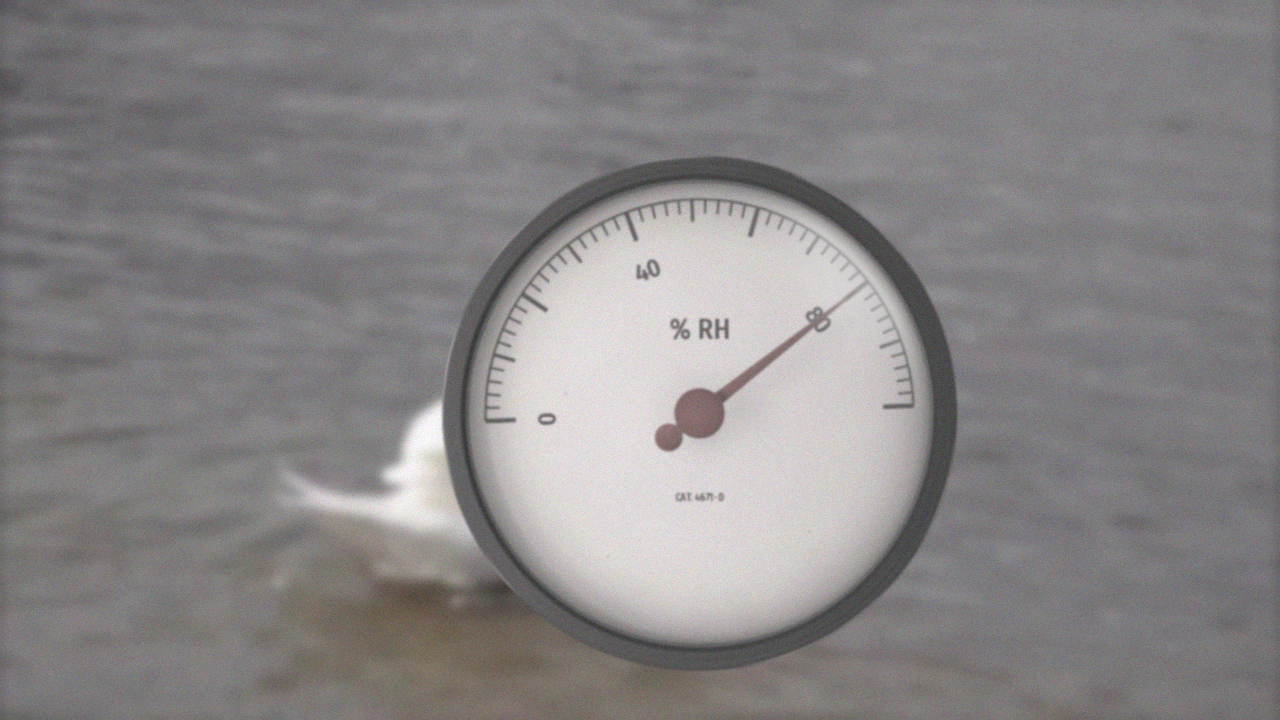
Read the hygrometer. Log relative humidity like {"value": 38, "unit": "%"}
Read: {"value": 80, "unit": "%"}
